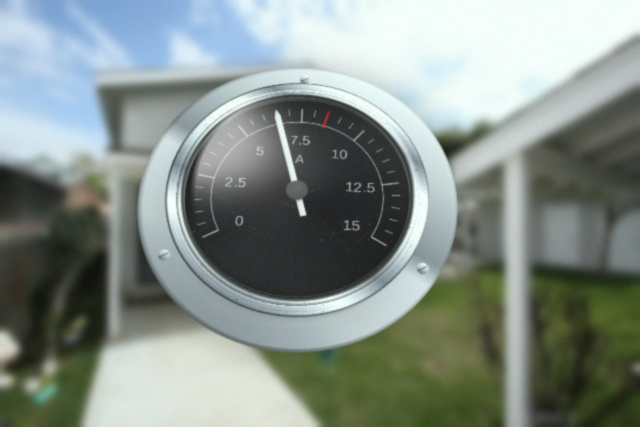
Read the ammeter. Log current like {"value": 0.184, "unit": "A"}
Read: {"value": 6.5, "unit": "A"}
